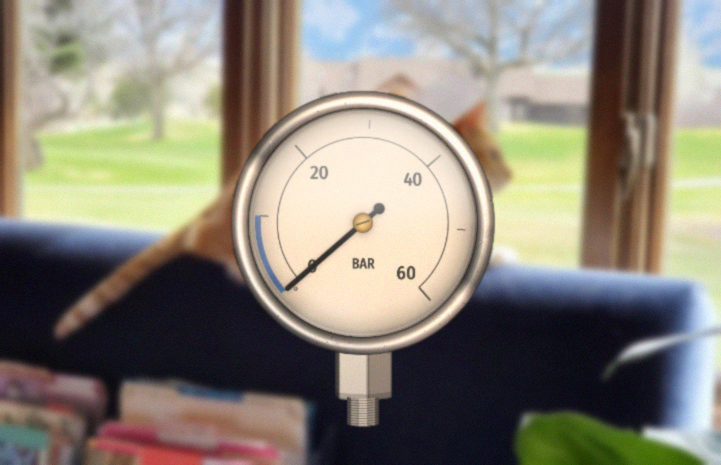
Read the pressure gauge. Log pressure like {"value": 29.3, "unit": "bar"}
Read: {"value": 0, "unit": "bar"}
